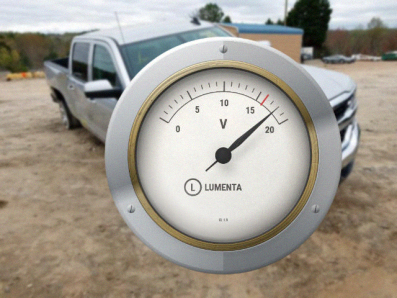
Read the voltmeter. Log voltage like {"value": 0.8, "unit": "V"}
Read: {"value": 18, "unit": "V"}
